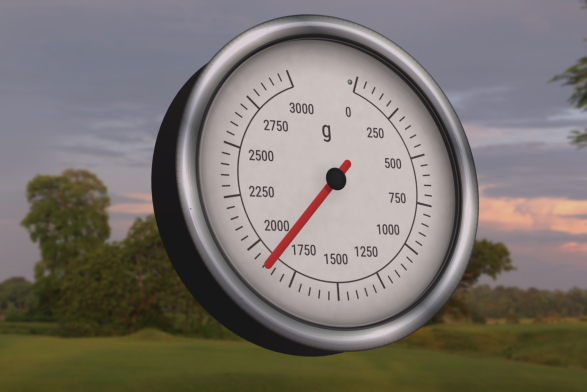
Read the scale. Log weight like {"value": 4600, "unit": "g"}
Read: {"value": 1900, "unit": "g"}
